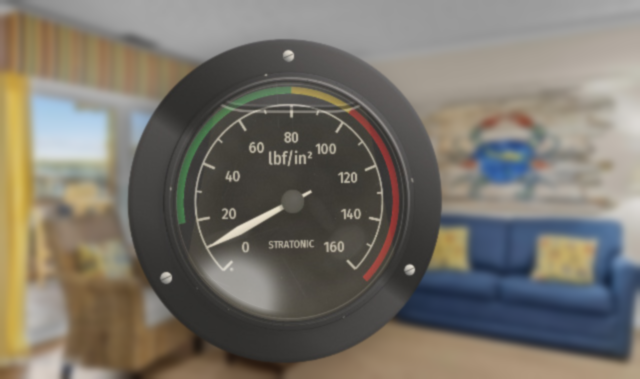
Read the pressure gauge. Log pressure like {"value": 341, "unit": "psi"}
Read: {"value": 10, "unit": "psi"}
